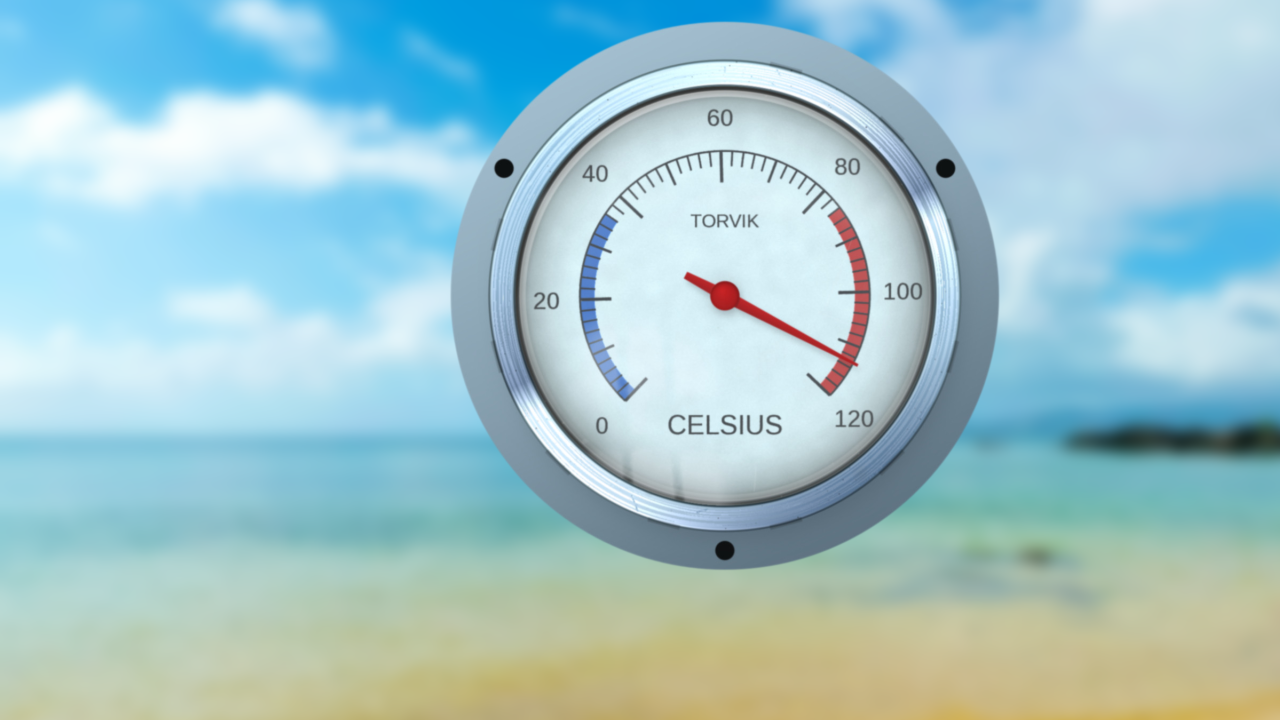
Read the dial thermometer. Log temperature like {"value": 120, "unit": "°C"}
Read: {"value": 113, "unit": "°C"}
